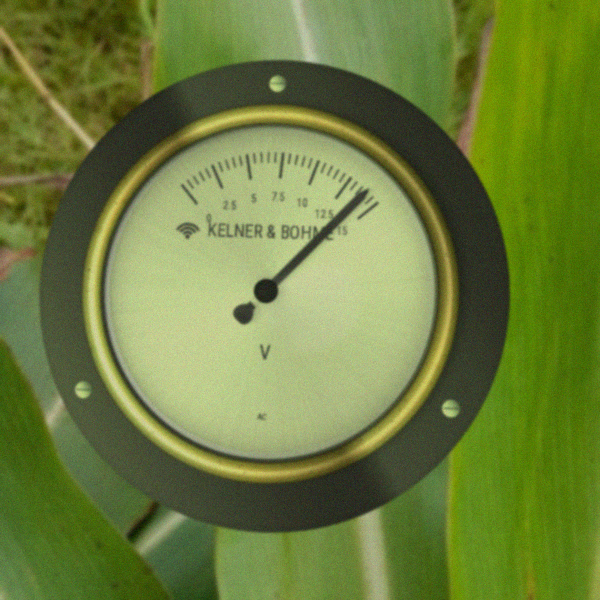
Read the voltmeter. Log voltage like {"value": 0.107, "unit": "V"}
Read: {"value": 14, "unit": "V"}
